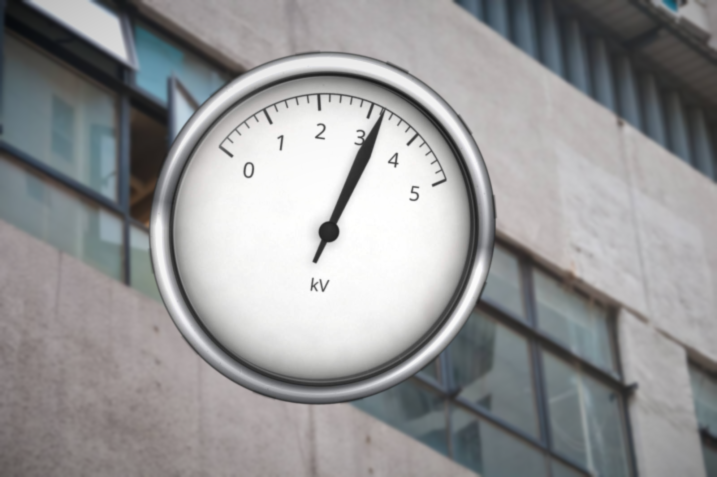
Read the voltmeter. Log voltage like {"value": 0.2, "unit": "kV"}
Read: {"value": 3.2, "unit": "kV"}
